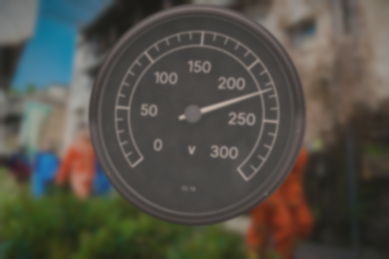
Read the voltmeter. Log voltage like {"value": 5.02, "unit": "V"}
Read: {"value": 225, "unit": "V"}
